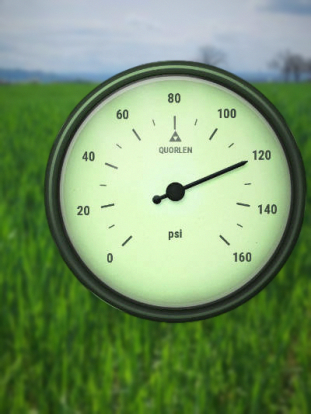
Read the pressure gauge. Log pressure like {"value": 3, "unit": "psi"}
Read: {"value": 120, "unit": "psi"}
